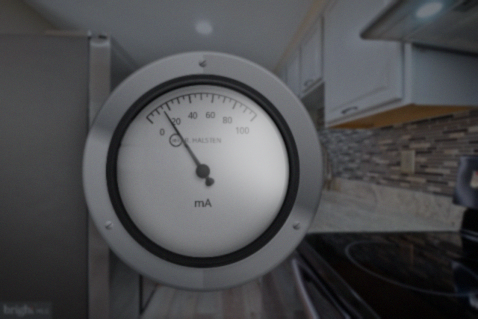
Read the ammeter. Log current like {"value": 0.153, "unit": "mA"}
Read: {"value": 15, "unit": "mA"}
